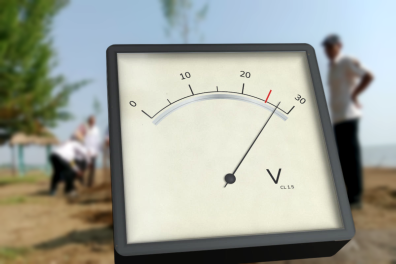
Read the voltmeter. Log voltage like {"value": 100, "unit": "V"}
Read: {"value": 27.5, "unit": "V"}
